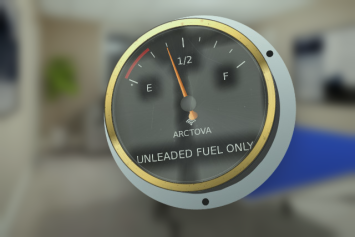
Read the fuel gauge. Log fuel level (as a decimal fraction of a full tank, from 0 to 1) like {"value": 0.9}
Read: {"value": 0.375}
